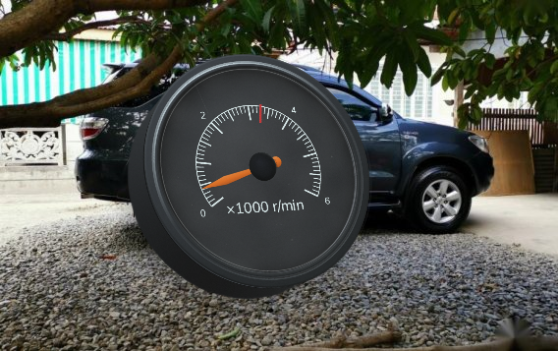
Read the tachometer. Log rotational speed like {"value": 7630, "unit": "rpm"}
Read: {"value": 400, "unit": "rpm"}
